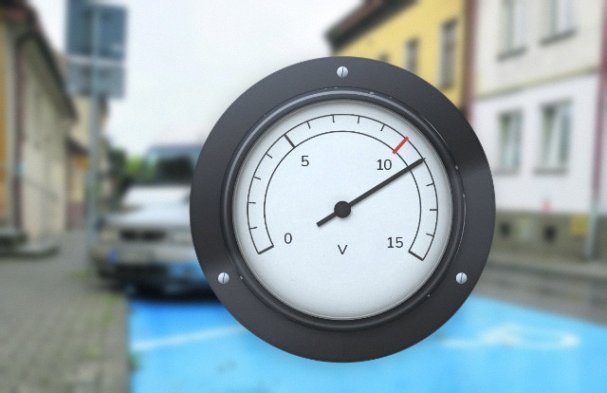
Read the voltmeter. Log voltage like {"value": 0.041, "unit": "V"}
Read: {"value": 11, "unit": "V"}
